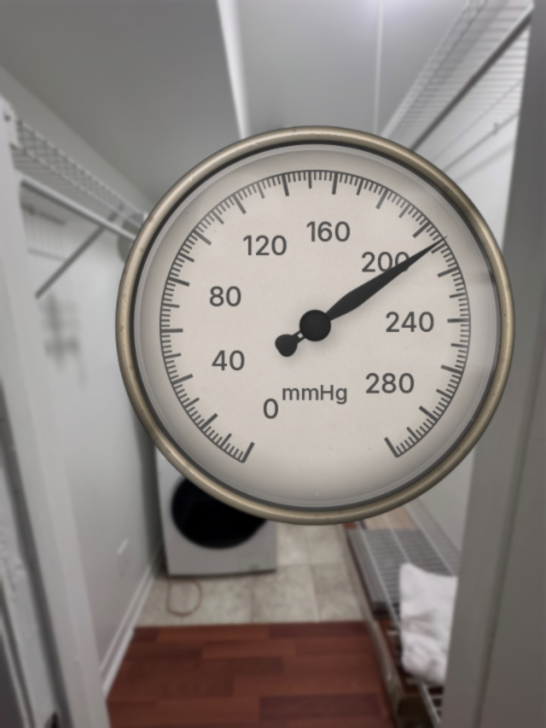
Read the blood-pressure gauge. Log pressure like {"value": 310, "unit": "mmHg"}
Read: {"value": 208, "unit": "mmHg"}
